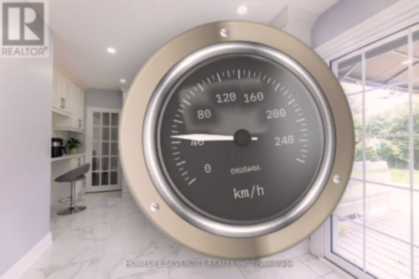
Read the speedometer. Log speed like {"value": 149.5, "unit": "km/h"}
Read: {"value": 45, "unit": "km/h"}
